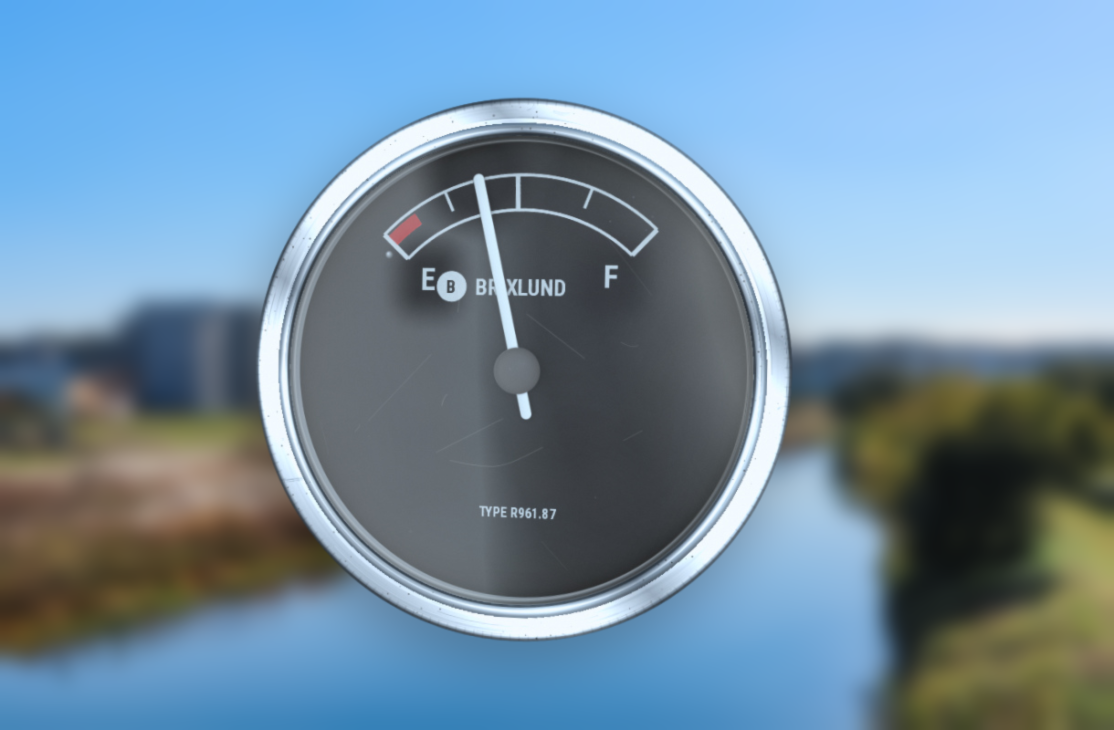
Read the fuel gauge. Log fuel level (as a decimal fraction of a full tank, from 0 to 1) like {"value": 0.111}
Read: {"value": 0.375}
